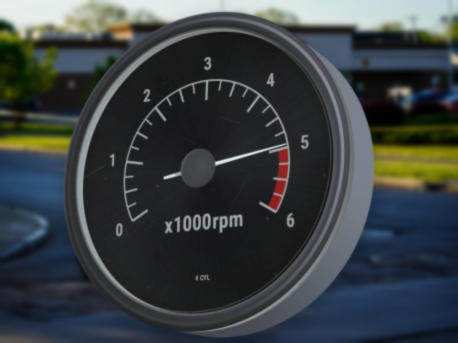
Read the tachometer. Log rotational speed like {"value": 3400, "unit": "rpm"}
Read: {"value": 5000, "unit": "rpm"}
